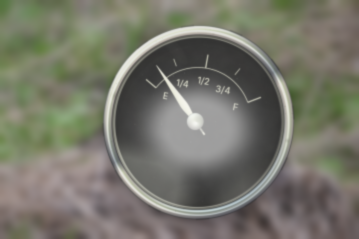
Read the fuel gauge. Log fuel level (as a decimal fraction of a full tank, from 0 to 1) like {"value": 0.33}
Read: {"value": 0.125}
